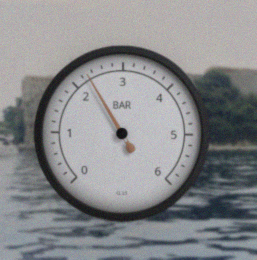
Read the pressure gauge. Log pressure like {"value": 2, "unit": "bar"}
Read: {"value": 2.3, "unit": "bar"}
